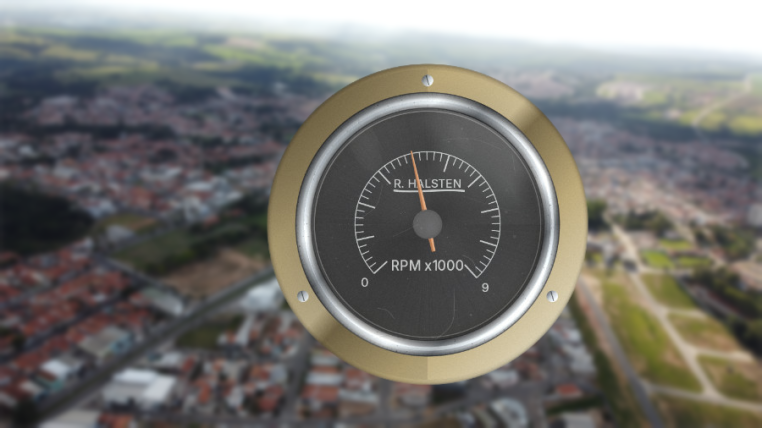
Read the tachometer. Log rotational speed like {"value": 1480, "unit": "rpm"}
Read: {"value": 4000, "unit": "rpm"}
